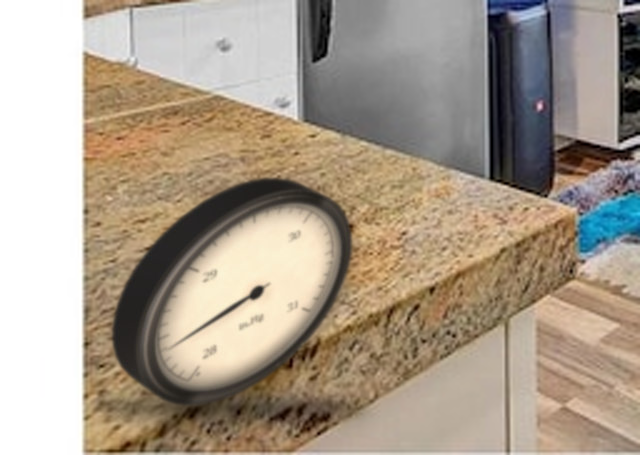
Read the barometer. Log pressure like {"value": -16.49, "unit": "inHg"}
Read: {"value": 28.4, "unit": "inHg"}
